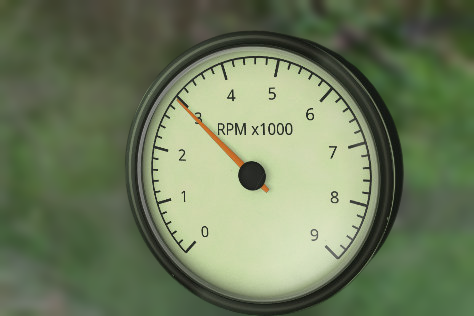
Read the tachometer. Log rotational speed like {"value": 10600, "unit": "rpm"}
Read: {"value": 3000, "unit": "rpm"}
